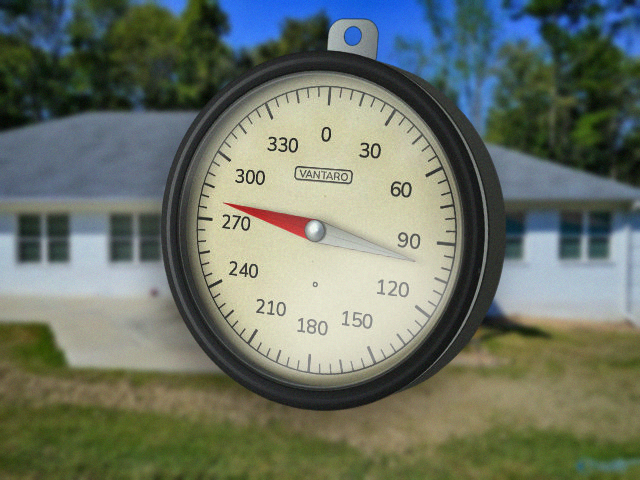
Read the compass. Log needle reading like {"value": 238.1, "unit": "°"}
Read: {"value": 280, "unit": "°"}
